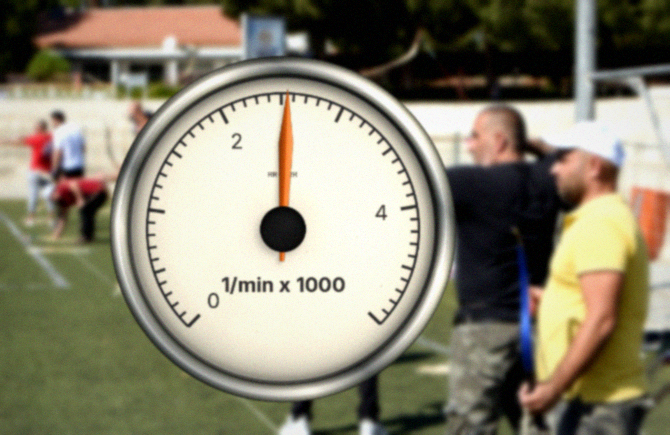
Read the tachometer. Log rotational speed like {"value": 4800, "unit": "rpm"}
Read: {"value": 2550, "unit": "rpm"}
